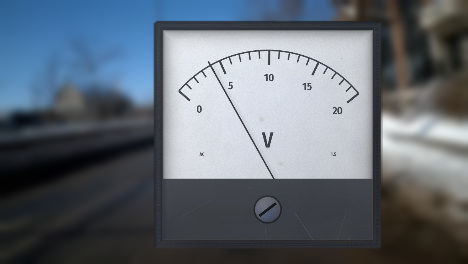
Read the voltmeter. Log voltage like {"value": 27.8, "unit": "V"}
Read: {"value": 4, "unit": "V"}
